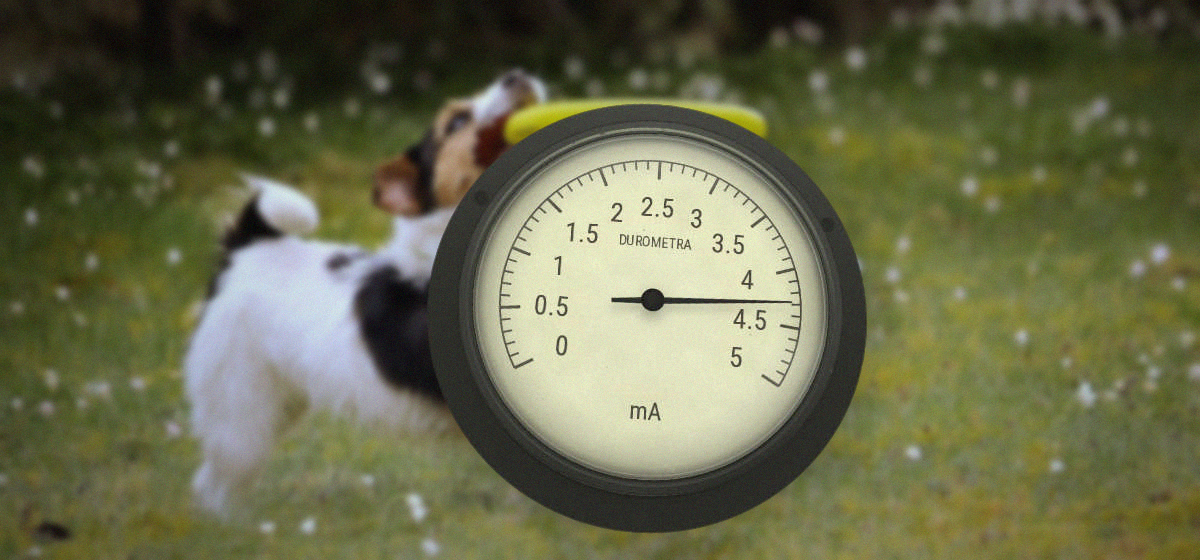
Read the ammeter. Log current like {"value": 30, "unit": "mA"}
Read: {"value": 4.3, "unit": "mA"}
